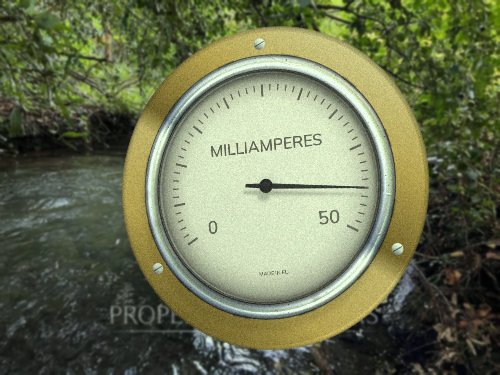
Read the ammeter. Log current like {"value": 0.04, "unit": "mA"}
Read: {"value": 45, "unit": "mA"}
